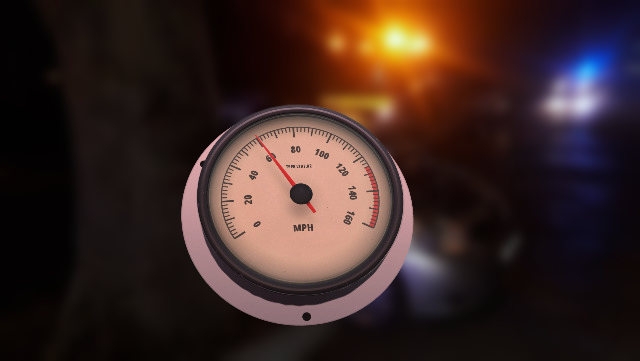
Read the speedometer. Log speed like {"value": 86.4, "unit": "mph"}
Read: {"value": 60, "unit": "mph"}
